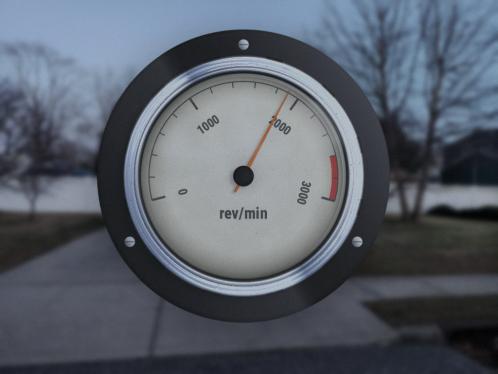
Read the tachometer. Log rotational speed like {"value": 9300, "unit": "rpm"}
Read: {"value": 1900, "unit": "rpm"}
